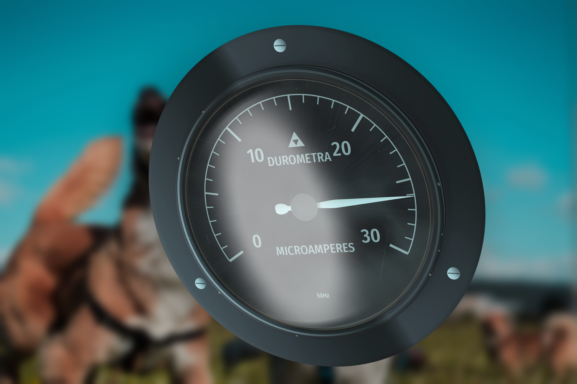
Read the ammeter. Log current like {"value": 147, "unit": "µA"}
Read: {"value": 26, "unit": "µA"}
